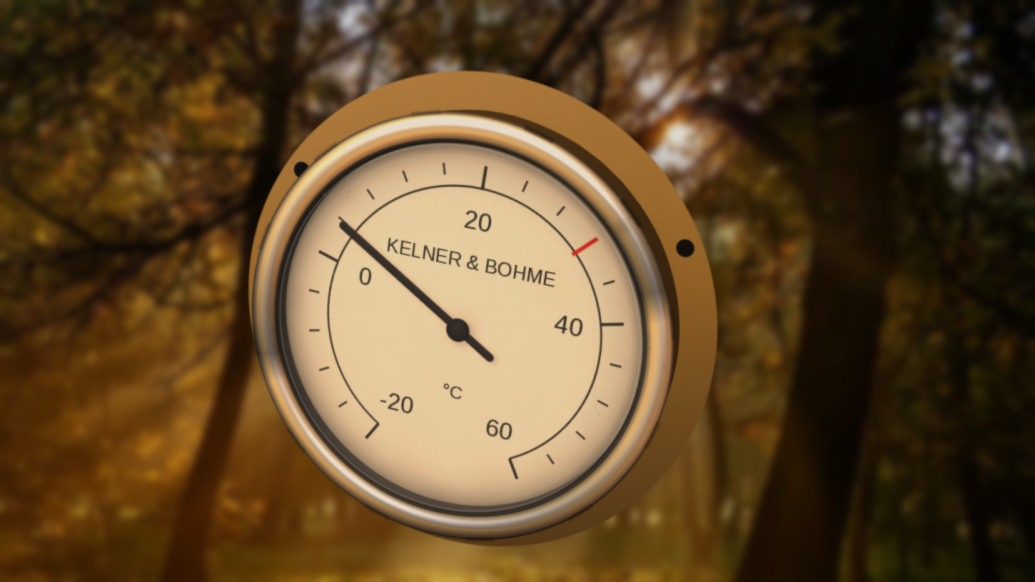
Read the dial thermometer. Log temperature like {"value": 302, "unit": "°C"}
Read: {"value": 4, "unit": "°C"}
